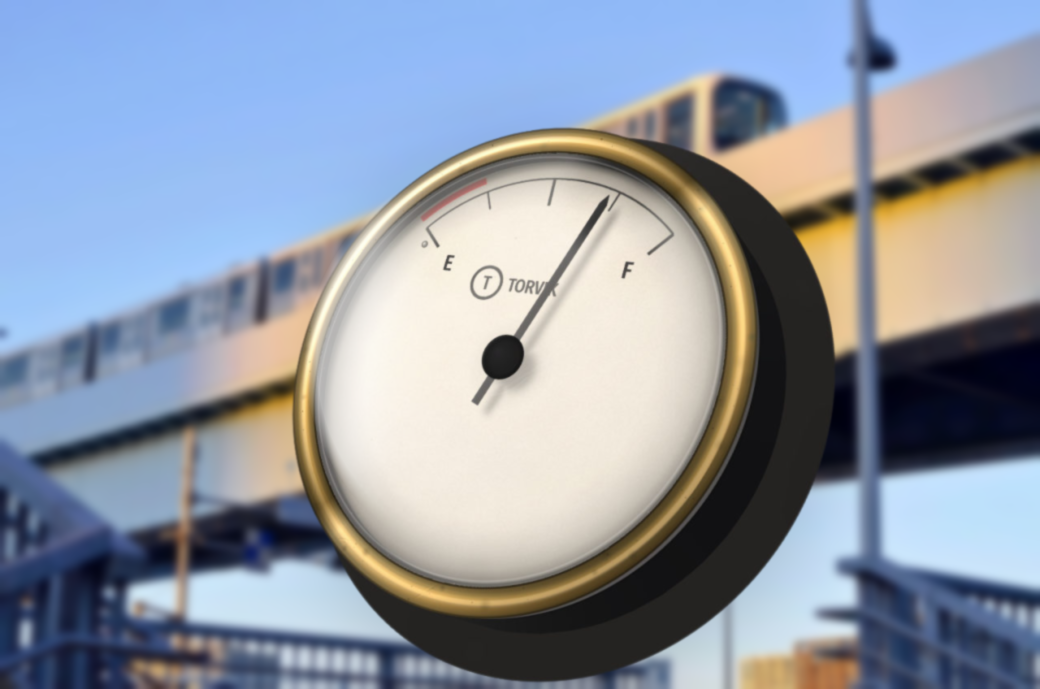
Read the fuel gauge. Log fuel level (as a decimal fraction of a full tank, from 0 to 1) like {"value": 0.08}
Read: {"value": 0.75}
